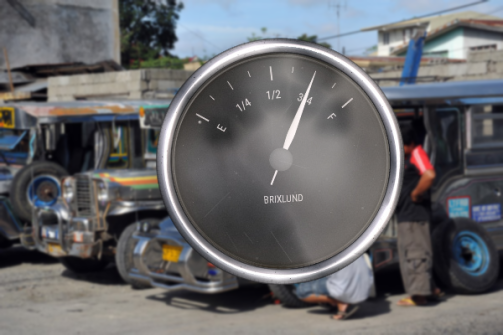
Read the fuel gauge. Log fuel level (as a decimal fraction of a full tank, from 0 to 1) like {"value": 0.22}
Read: {"value": 0.75}
